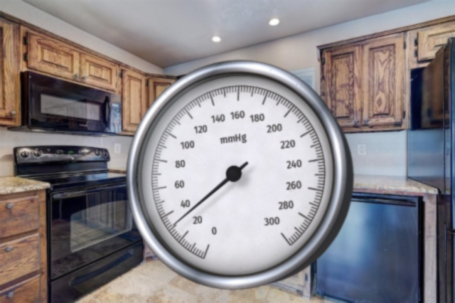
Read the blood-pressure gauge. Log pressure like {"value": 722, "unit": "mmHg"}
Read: {"value": 30, "unit": "mmHg"}
